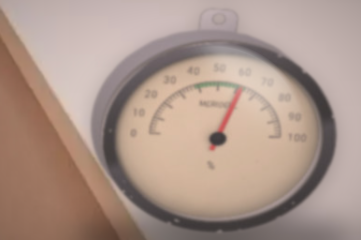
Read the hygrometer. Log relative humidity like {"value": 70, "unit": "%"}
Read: {"value": 60, "unit": "%"}
